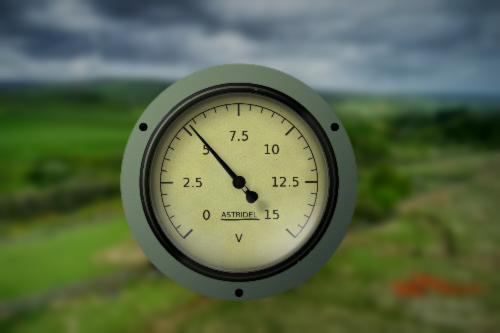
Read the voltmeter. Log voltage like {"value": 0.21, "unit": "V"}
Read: {"value": 5.25, "unit": "V"}
